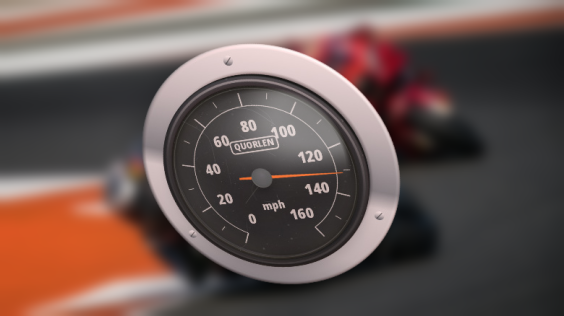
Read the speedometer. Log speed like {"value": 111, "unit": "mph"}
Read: {"value": 130, "unit": "mph"}
